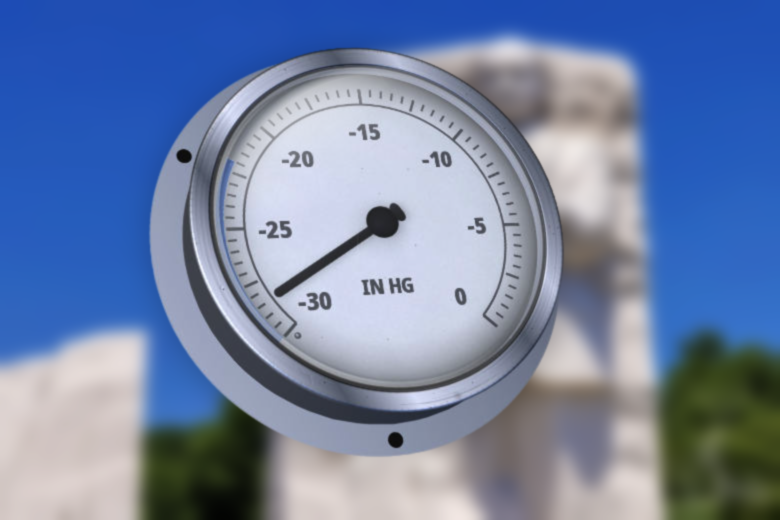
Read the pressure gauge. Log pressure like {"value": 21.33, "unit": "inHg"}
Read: {"value": -28.5, "unit": "inHg"}
